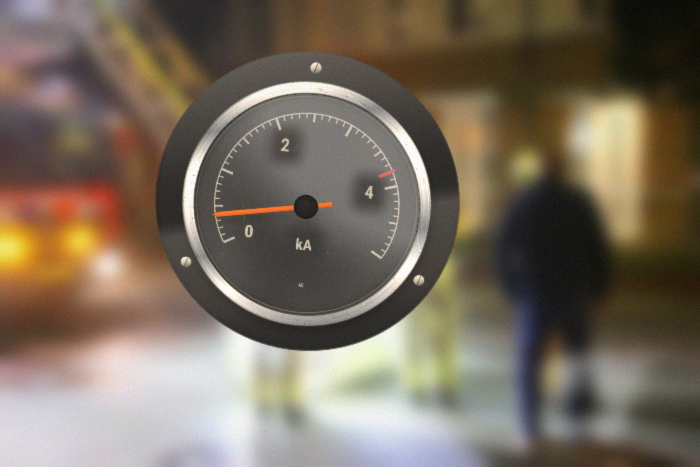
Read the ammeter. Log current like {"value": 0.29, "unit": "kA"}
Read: {"value": 0.4, "unit": "kA"}
